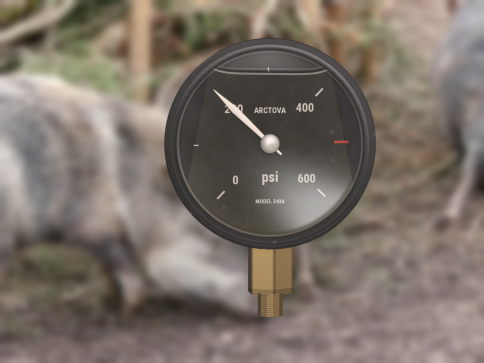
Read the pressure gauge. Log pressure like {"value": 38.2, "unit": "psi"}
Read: {"value": 200, "unit": "psi"}
